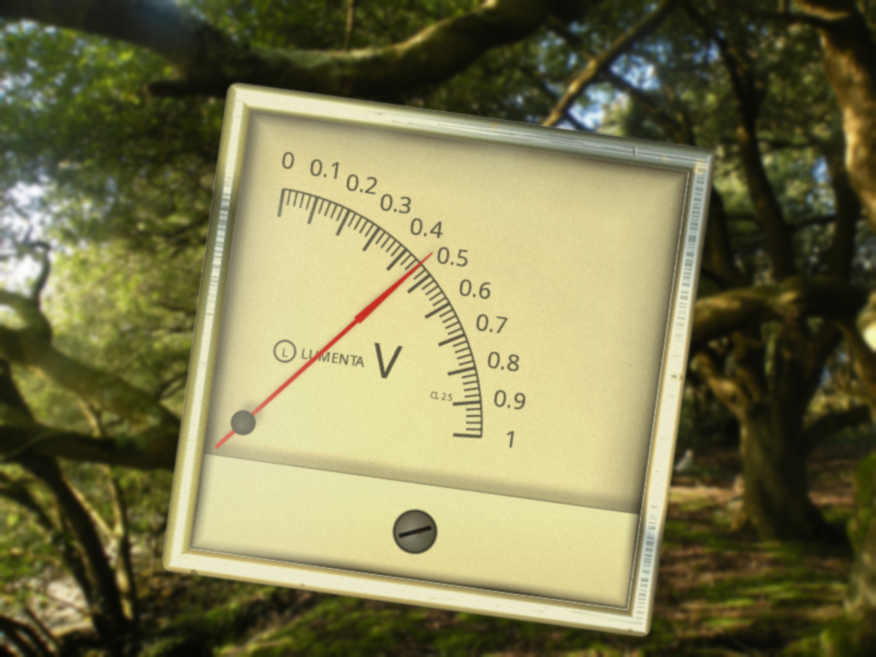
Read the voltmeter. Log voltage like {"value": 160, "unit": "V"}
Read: {"value": 0.46, "unit": "V"}
